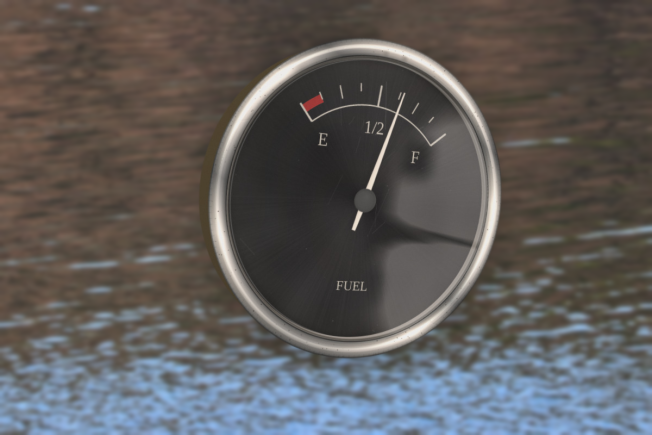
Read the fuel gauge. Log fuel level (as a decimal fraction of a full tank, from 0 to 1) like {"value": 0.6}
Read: {"value": 0.625}
